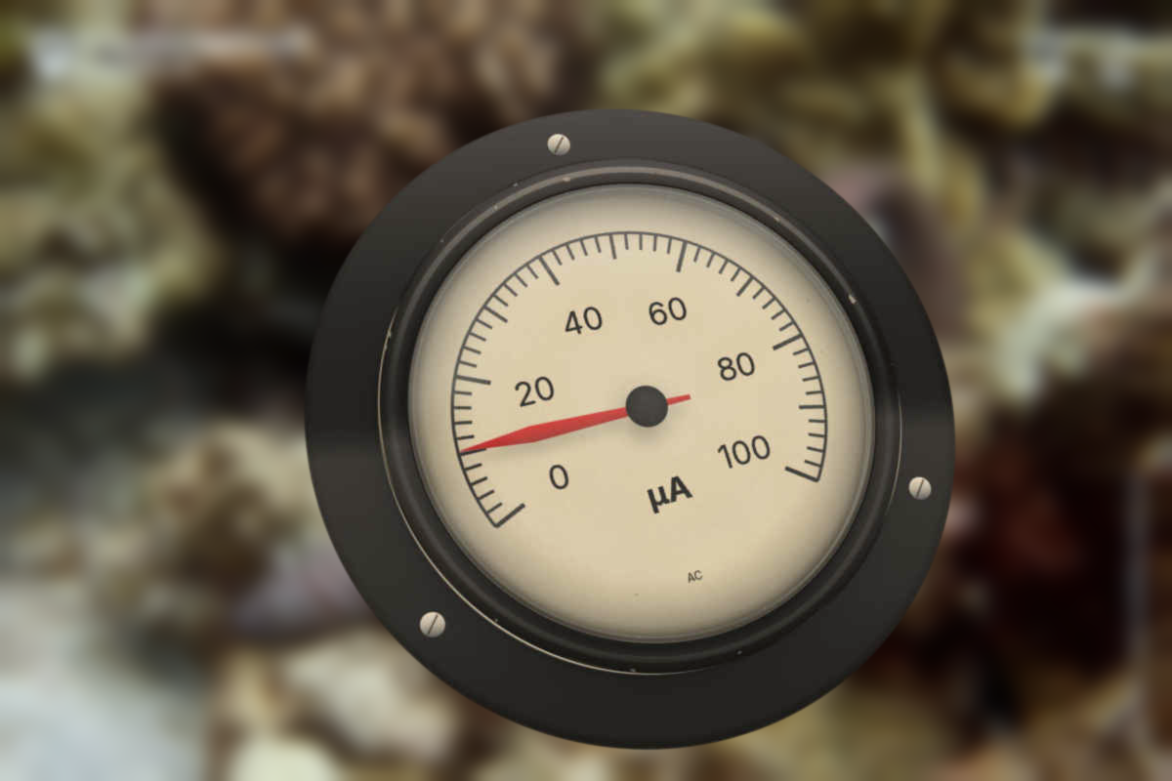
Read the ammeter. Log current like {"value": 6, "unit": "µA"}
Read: {"value": 10, "unit": "µA"}
